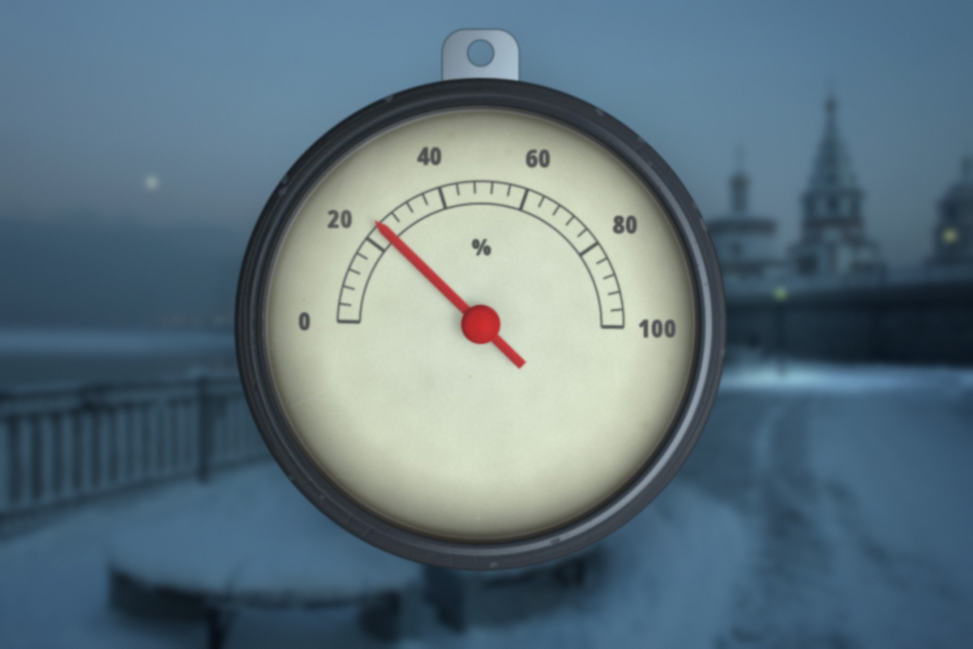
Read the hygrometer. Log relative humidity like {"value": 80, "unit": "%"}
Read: {"value": 24, "unit": "%"}
